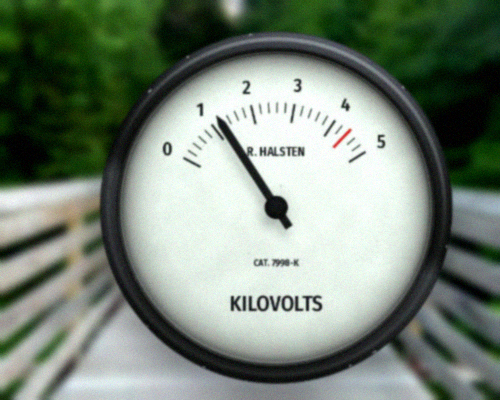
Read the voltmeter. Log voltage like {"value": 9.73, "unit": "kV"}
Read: {"value": 1.2, "unit": "kV"}
